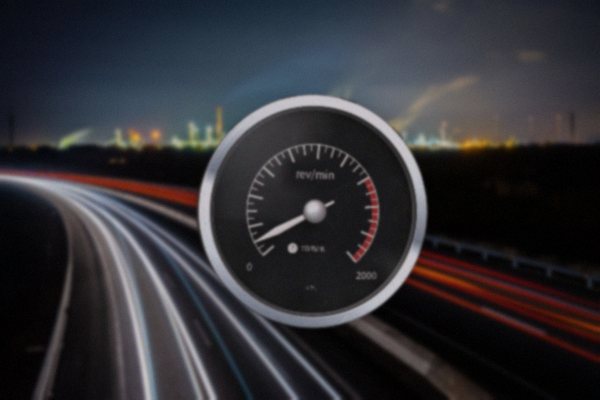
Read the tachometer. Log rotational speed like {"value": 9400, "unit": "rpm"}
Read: {"value": 100, "unit": "rpm"}
